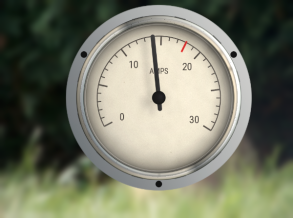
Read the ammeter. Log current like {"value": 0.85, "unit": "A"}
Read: {"value": 14, "unit": "A"}
